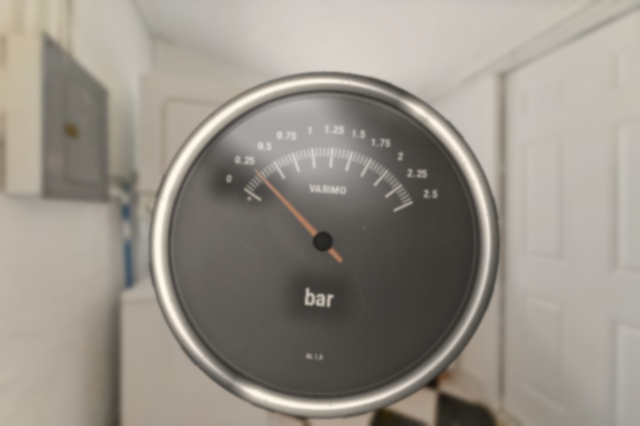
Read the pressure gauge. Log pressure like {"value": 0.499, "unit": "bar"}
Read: {"value": 0.25, "unit": "bar"}
